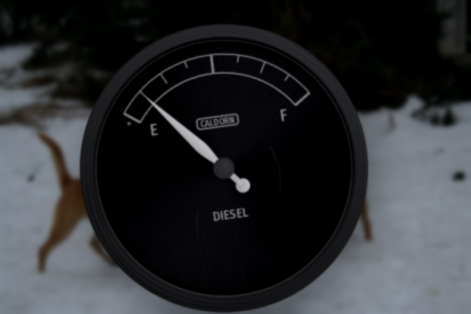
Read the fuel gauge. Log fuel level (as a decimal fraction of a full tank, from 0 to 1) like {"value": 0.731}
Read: {"value": 0.125}
